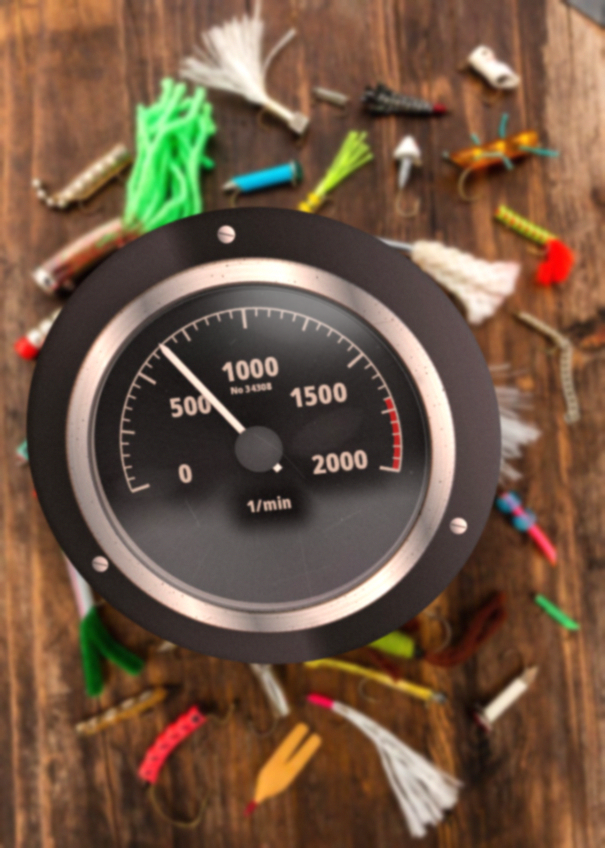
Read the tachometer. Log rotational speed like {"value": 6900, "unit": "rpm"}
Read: {"value": 650, "unit": "rpm"}
